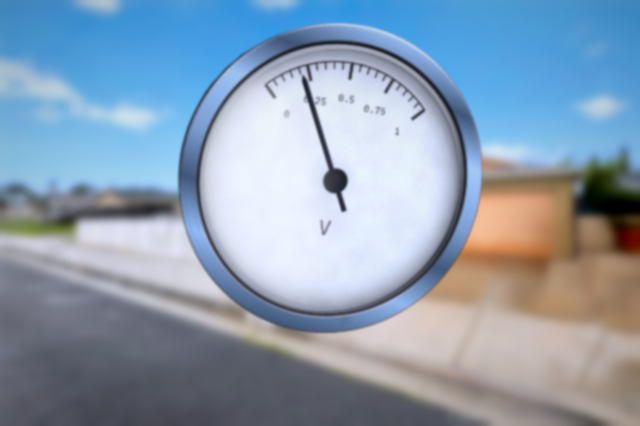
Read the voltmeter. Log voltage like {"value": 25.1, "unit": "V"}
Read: {"value": 0.2, "unit": "V"}
